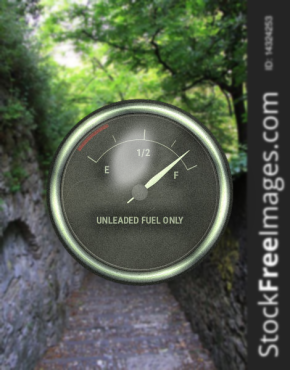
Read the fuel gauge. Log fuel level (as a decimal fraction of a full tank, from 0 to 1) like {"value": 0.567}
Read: {"value": 0.875}
